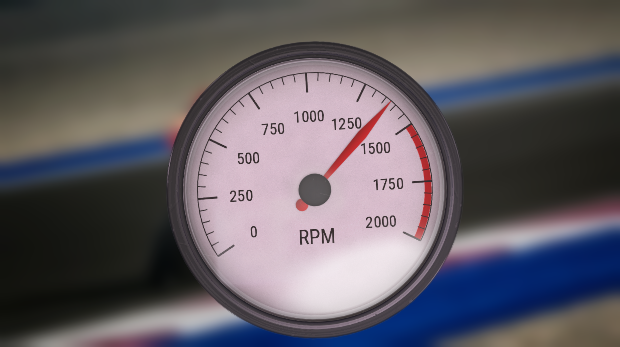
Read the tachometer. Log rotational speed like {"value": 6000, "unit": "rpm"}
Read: {"value": 1375, "unit": "rpm"}
